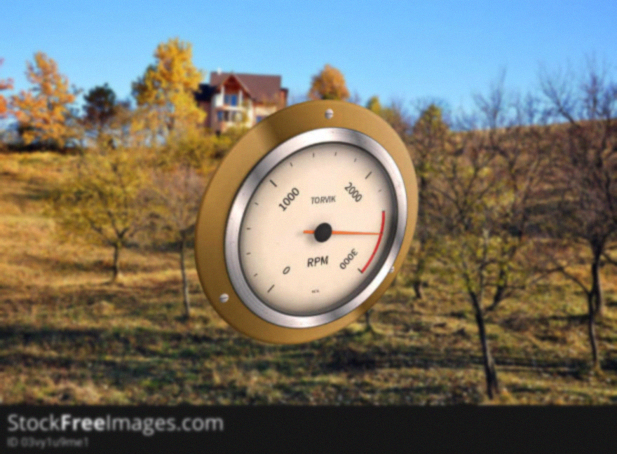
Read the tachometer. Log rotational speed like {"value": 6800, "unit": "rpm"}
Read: {"value": 2600, "unit": "rpm"}
